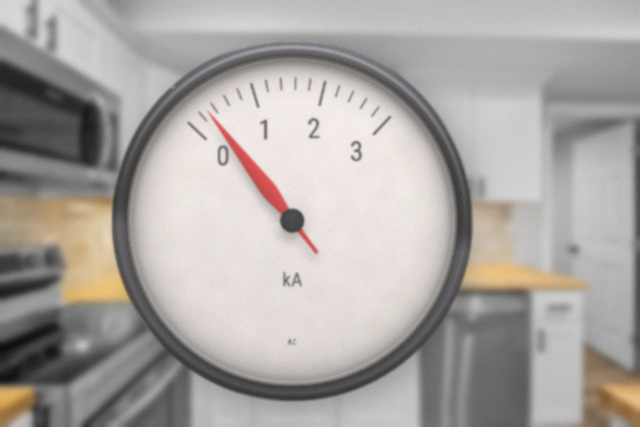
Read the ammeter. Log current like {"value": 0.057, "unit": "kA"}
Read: {"value": 0.3, "unit": "kA"}
